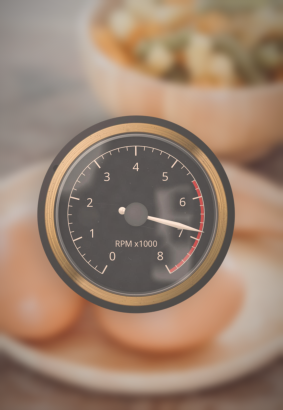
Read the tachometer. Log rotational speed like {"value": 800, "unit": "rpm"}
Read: {"value": 6800, "unit": "rpm"}
